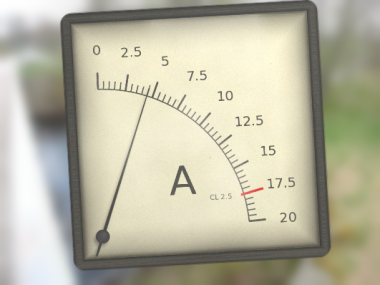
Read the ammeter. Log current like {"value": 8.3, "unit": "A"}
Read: {"value": 4.5, "unit": "A"}
